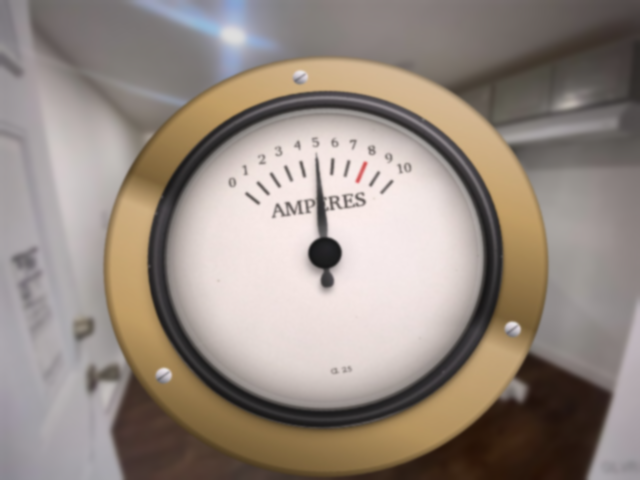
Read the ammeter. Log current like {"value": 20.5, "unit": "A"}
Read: {"value": 5, "unit": "A"}
